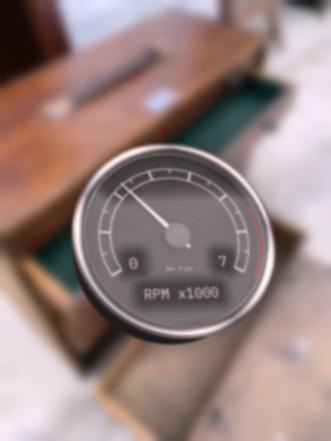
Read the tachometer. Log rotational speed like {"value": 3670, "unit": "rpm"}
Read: {"value": 2250, "unit": "rpm"}
